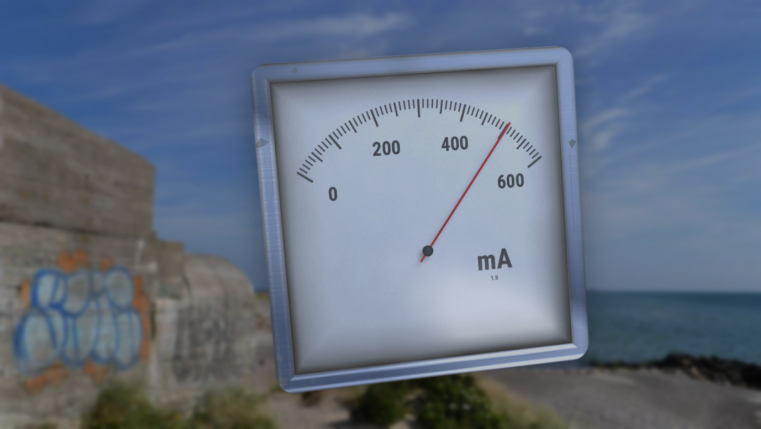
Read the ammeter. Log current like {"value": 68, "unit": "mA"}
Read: {"value": 500, "unit": "mA"}
